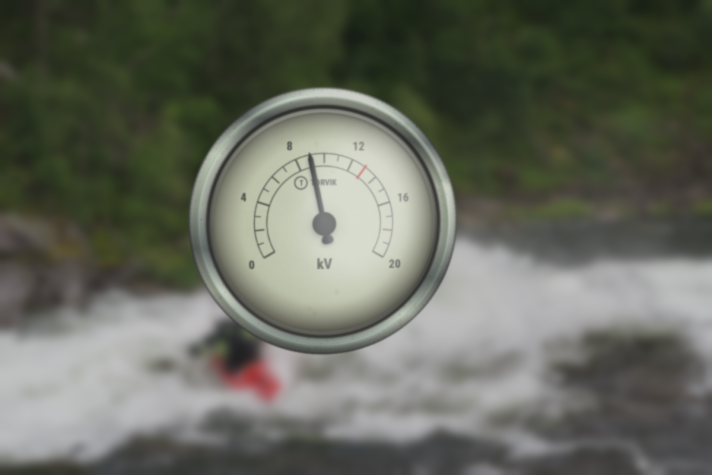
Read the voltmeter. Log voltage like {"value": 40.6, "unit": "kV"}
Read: {"value": 9, "unit": "kV"}
